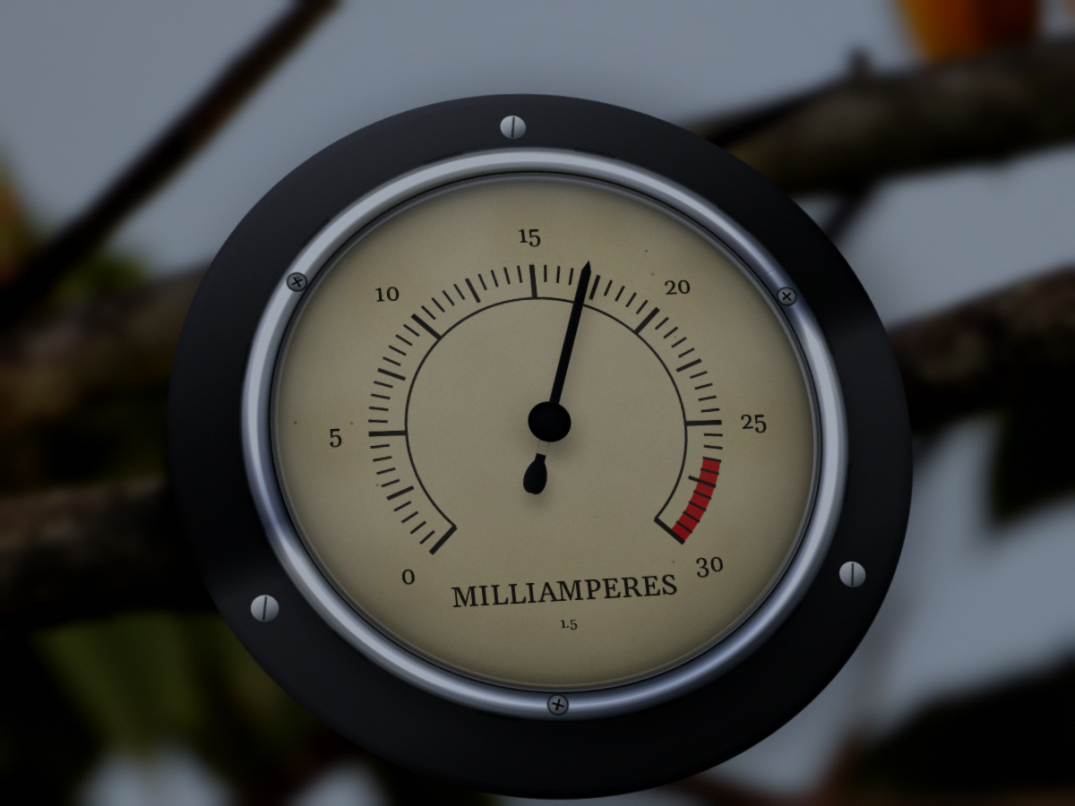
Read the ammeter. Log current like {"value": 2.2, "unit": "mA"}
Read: {"value": 17, "unit": "mA"}
